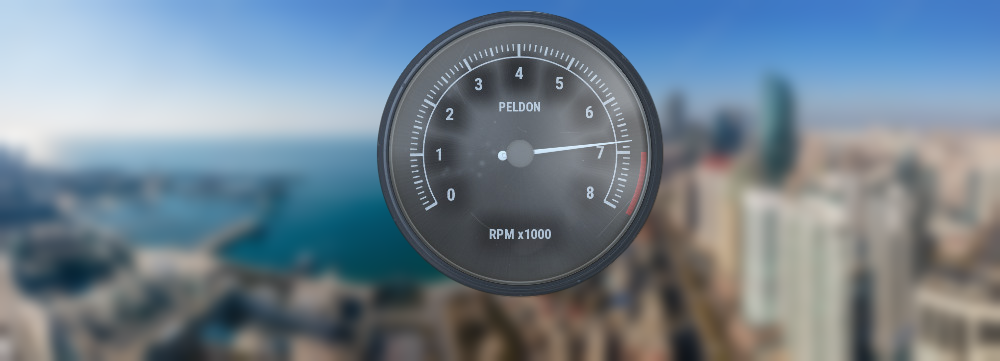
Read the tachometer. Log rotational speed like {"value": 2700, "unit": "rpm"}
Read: {"value": 6800, "unit": "rpm"}
